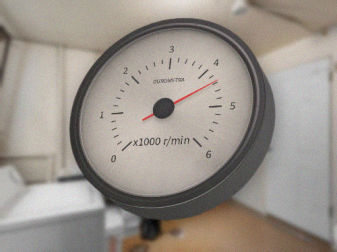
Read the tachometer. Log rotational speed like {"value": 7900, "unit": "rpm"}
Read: {"value": 4400, "unit": "rpm"}
